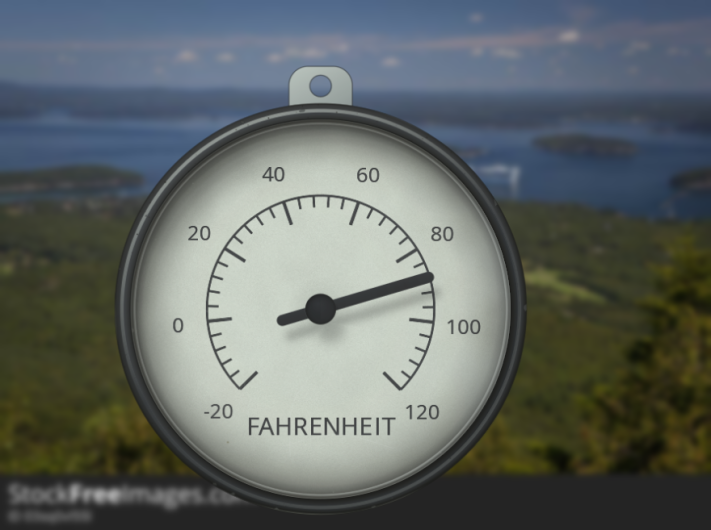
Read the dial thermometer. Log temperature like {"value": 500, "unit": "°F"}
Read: {"value": 88, "unit": "°F"}
